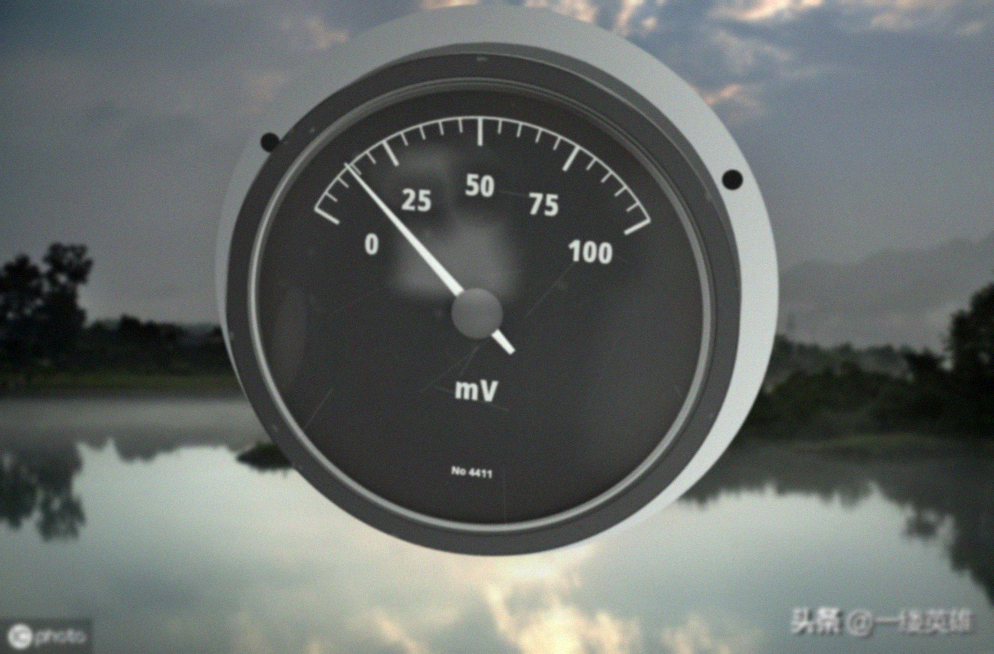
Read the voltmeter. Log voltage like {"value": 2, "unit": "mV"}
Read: {"value": 15, "unit": "mV"}
